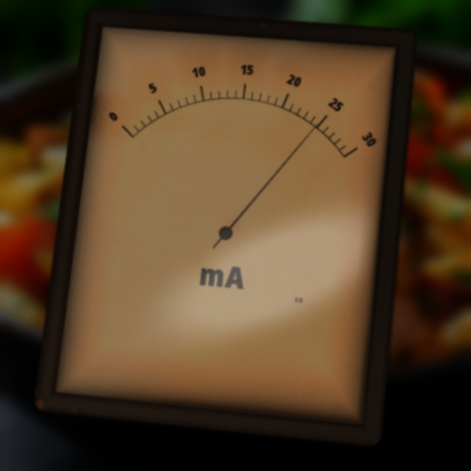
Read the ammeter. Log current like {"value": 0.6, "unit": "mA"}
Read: {"value": 25, "unit": "mA"}
